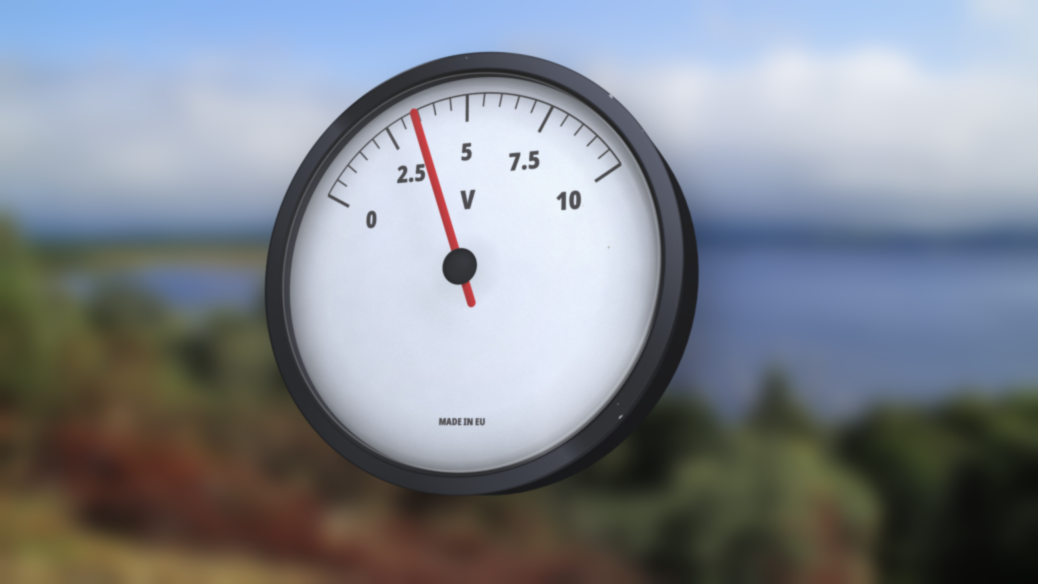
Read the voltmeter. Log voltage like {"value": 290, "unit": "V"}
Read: {"value": 3.5, "unit": "V"}
